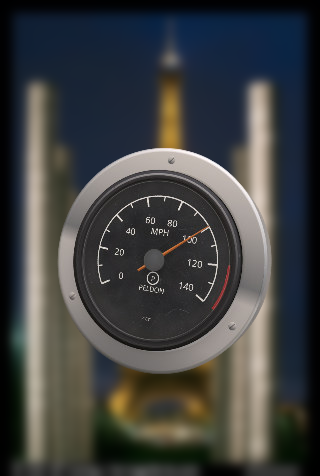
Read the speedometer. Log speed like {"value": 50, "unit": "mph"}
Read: {"value": 100, "unit": "mph"}
